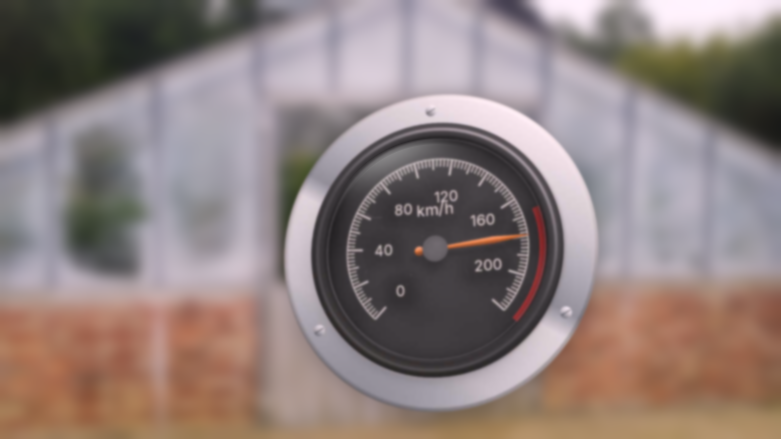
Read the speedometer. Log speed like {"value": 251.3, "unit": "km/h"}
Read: {"value": 180, "unit": "km/h"}
